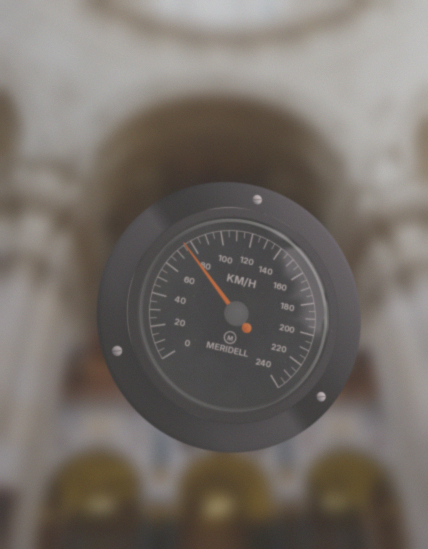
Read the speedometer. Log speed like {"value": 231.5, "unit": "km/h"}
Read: {"value": 75, "unit": "km/h"}
